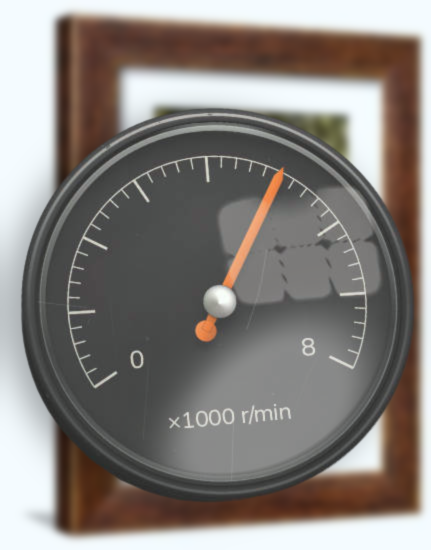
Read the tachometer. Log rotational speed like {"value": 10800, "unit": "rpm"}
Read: {"value": 5000, "unit": "rpm"}
